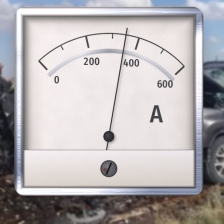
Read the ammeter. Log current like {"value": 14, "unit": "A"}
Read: {"value": 350, "unit": "A"}
